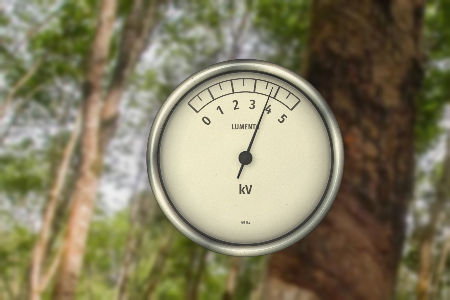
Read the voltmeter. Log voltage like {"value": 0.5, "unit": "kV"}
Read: {"value": 3.75, "unit": "kV"}
